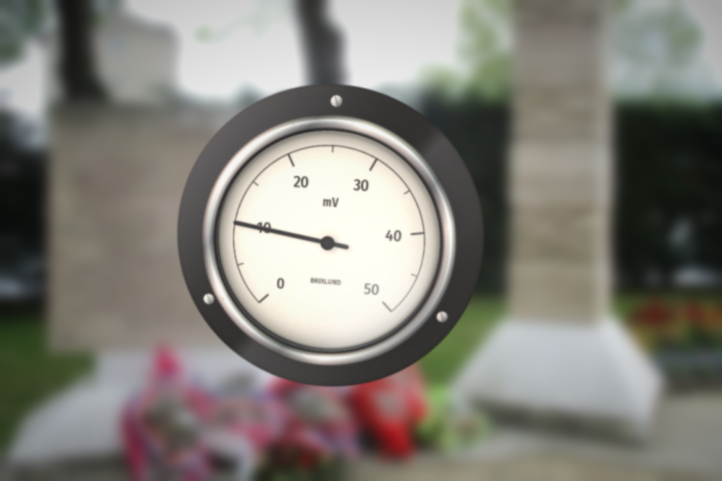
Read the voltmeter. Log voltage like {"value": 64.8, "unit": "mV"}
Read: {"value": 10, "unit": "mV"}
